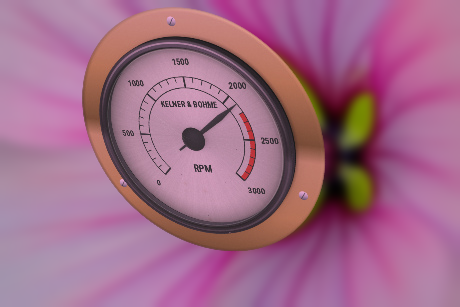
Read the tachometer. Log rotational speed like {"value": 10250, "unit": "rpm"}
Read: {"value": 2100, "unit": "rpm"}
